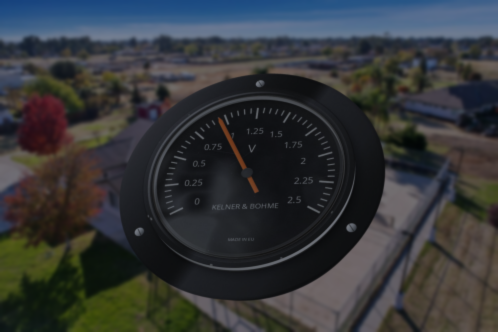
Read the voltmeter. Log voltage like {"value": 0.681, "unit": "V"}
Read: {"value": 0.95, "unit": "V"}
